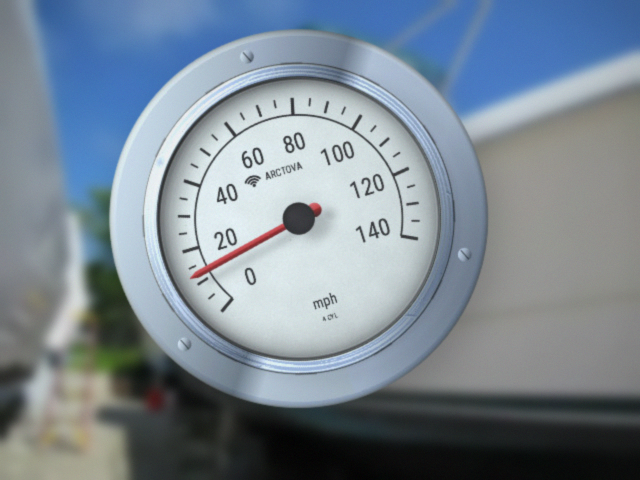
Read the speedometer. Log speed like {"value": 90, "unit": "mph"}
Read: {"value": 12.5, "unit": "mph"}
